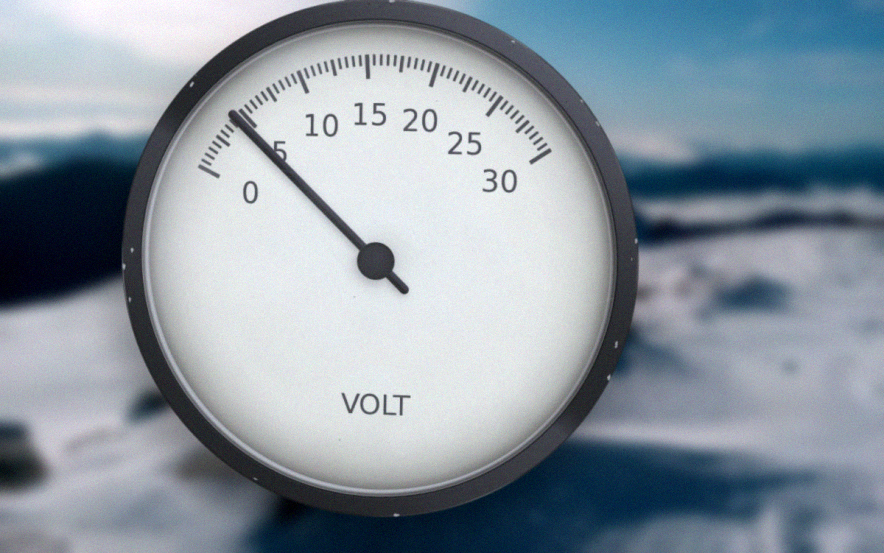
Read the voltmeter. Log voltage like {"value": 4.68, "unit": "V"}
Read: {"value": 4.5, "unit": "V"}
